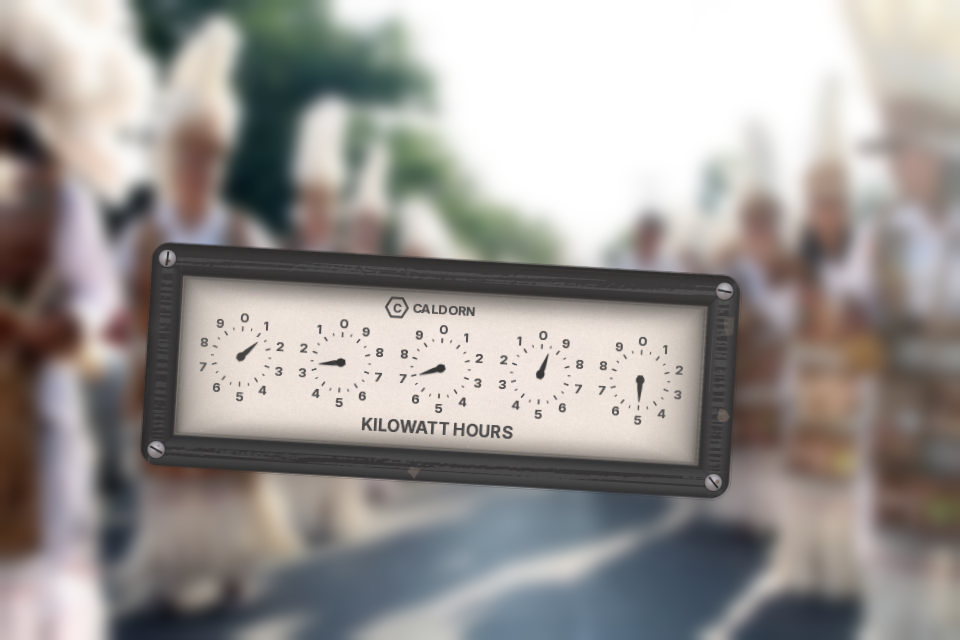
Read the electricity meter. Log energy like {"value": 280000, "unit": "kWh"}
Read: {"value": 12695, "unit": "kWh"}
